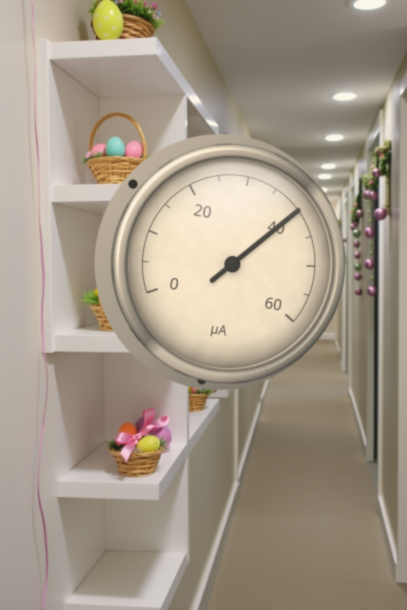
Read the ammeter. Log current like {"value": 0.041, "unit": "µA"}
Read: {"value": 40, "unit": "µA"}
